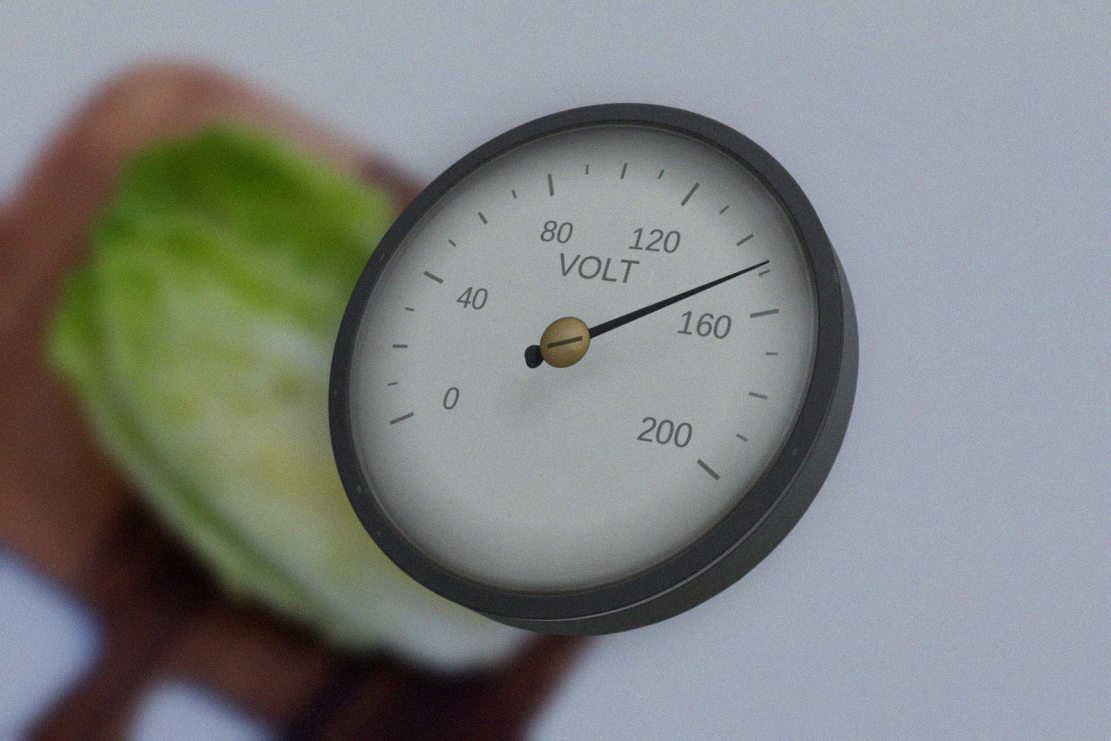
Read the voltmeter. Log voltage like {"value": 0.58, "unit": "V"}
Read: {"value": 150, "unit": "V"}
